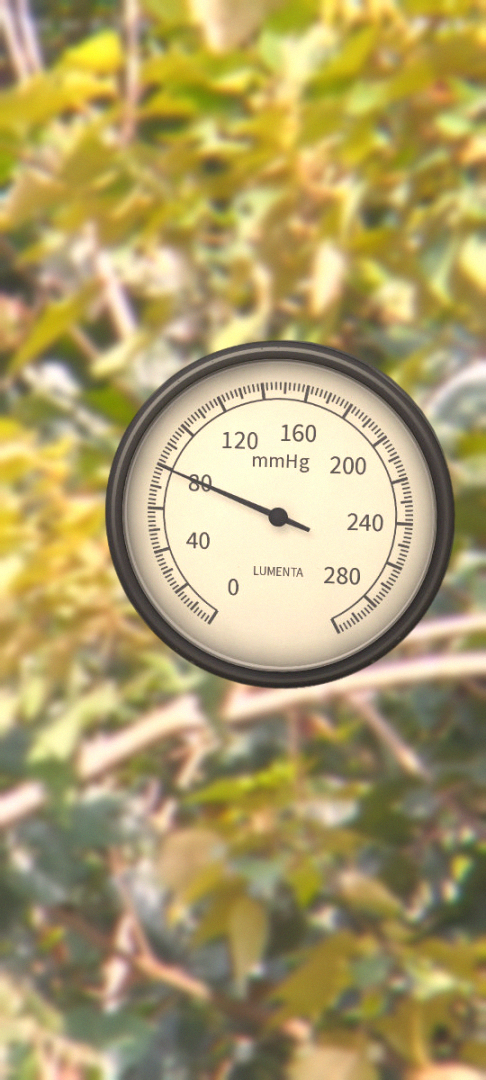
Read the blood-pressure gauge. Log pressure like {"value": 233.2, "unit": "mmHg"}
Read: {"value": 80, "unit": "mmHg"}
